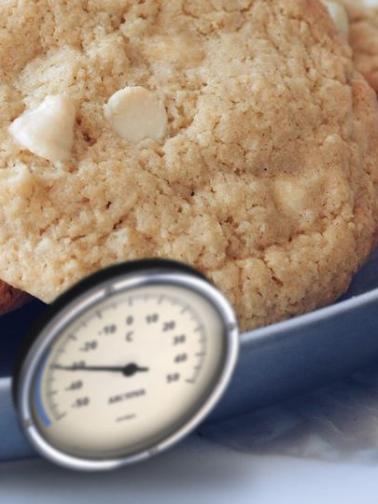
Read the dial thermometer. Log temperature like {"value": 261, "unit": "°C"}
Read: {"value": -30, "unit": "°C"}
